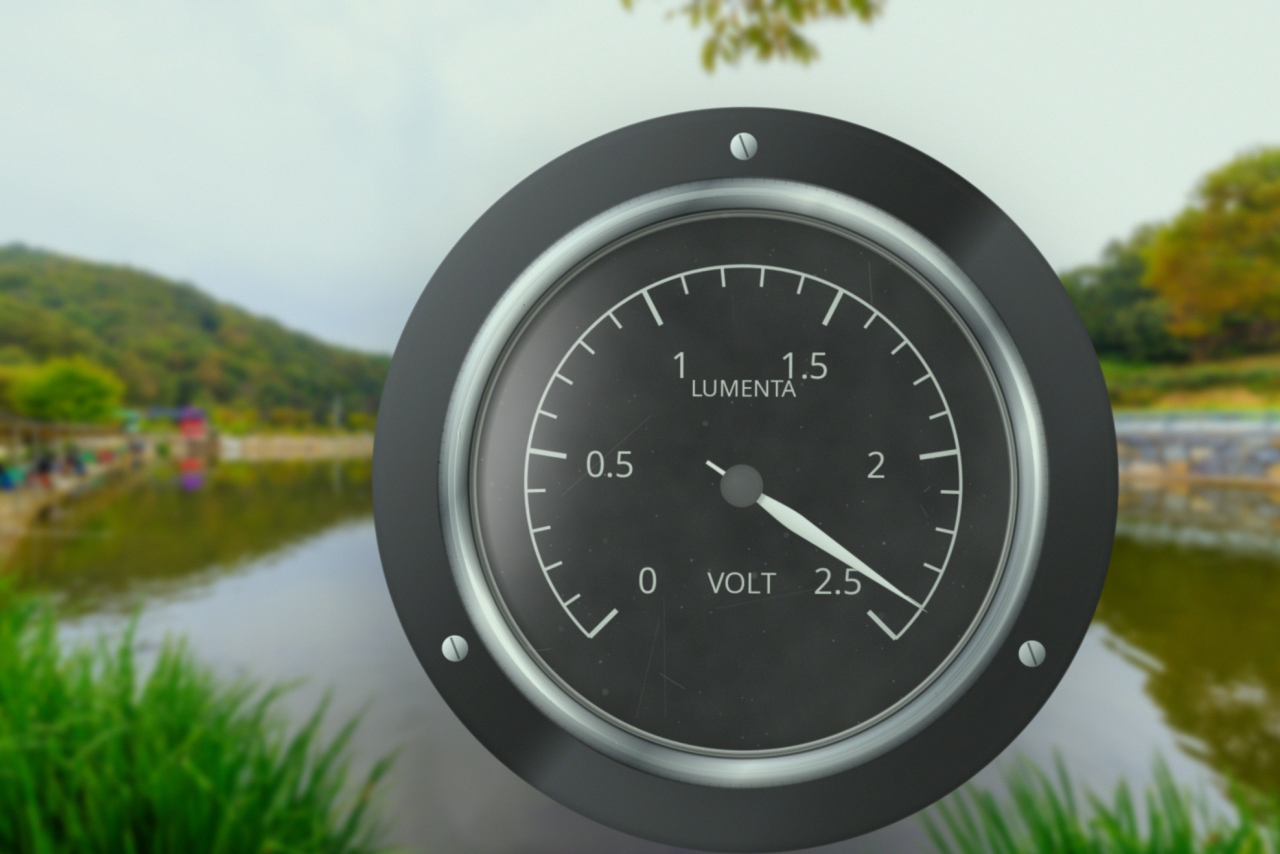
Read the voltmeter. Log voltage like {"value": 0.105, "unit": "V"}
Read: {"value": 2.4, "unit": "V"}
